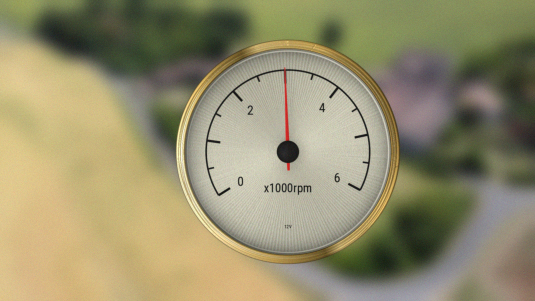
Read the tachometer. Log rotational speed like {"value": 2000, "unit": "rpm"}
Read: {"value": 3000, "unit": "rpm"}
